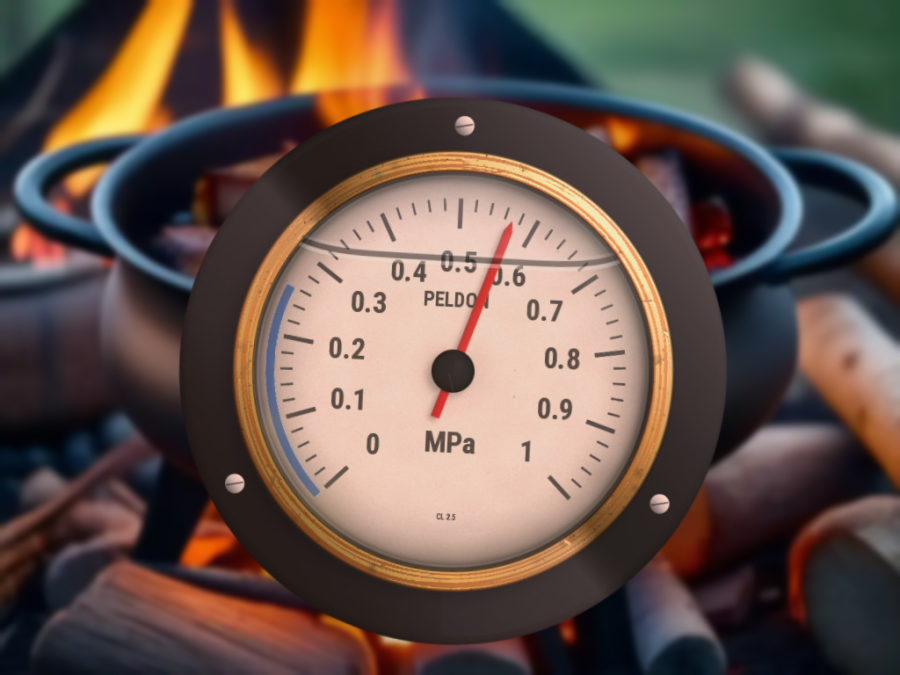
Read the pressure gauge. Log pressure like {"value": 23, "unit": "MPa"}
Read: {"value": 0.57, "unit": "MPa"}
